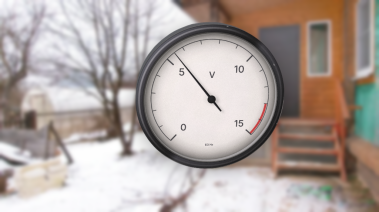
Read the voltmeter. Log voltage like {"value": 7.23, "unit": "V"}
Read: {"value": 5.5, "unit": "V"}
